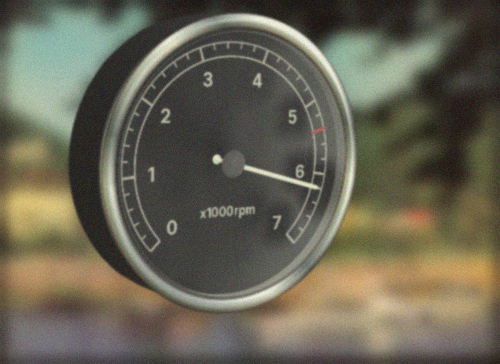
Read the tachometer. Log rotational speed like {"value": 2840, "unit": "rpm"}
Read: {"value": 6200, "unit": "rpm"}
